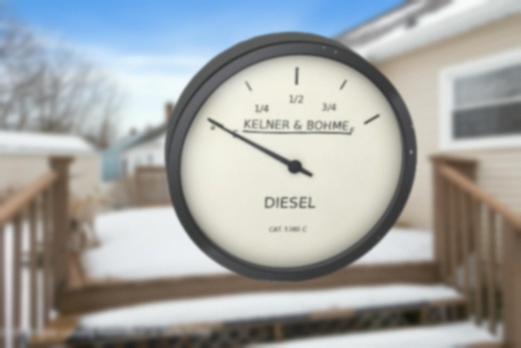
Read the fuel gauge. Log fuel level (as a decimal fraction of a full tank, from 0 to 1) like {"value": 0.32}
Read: {"value": 0}
